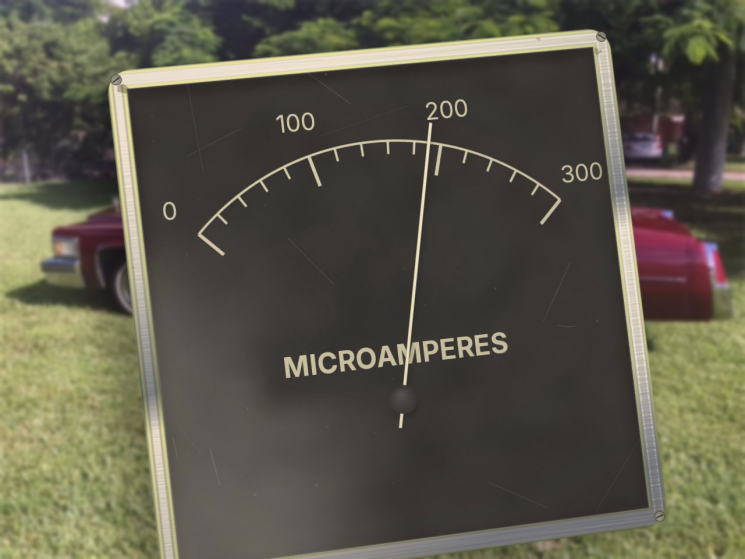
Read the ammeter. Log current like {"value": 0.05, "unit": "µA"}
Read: {"value": 190, "unit": "µA"}
